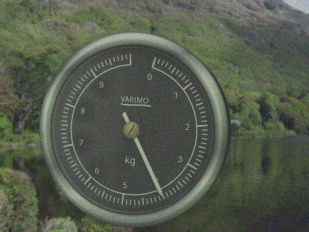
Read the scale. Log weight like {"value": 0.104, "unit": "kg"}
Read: {"value": 4, "unit": "kg"}
